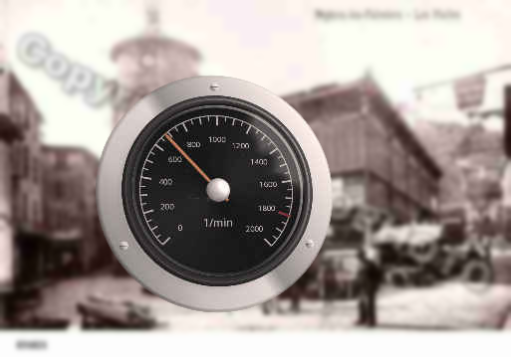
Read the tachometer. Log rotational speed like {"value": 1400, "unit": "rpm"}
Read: {"value": 675, "unit": "rpm"}
